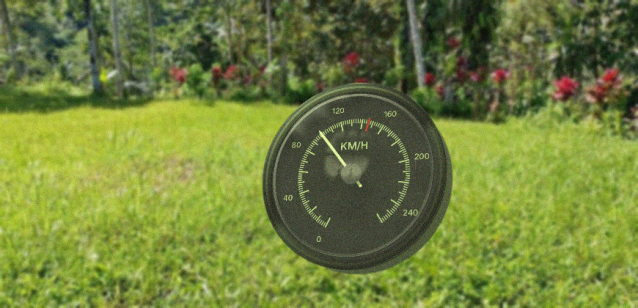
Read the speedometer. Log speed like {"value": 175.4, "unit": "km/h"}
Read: {"value": 100, "unit": "km/h"}
